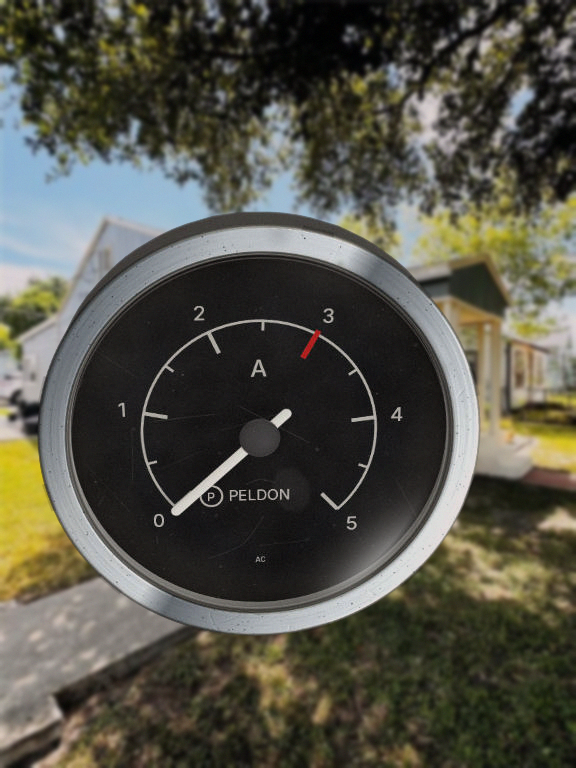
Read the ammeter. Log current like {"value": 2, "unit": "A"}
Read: {"value": 0, "unit": "A"}
